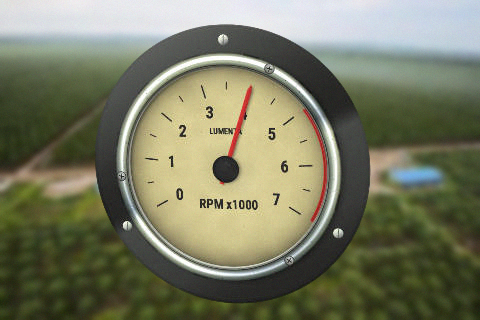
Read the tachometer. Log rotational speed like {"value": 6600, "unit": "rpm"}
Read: {"value": 4000, "unit": "rpm"}
